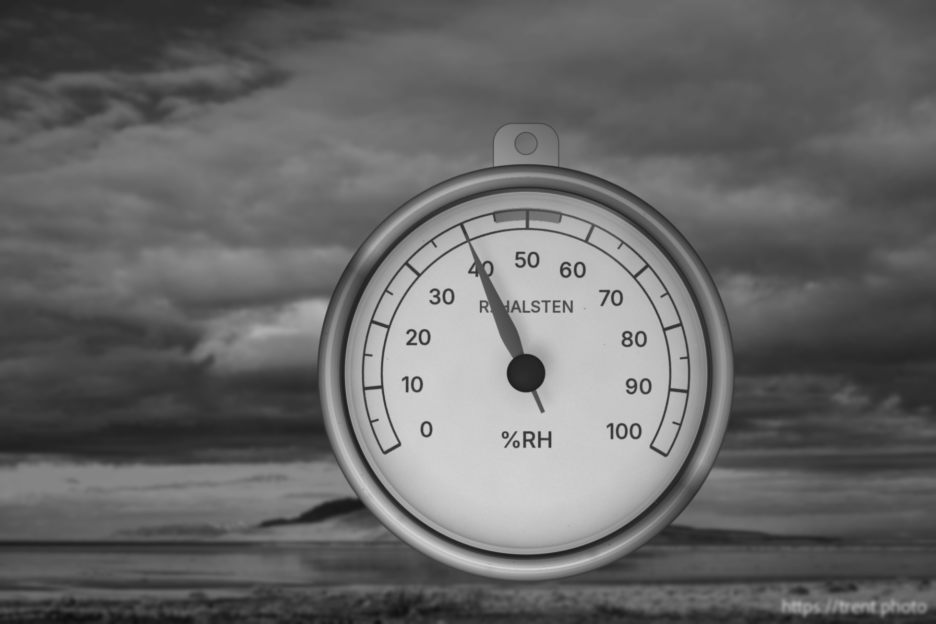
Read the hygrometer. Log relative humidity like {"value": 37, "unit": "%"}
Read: {"value": 40, "unit": "%"}
